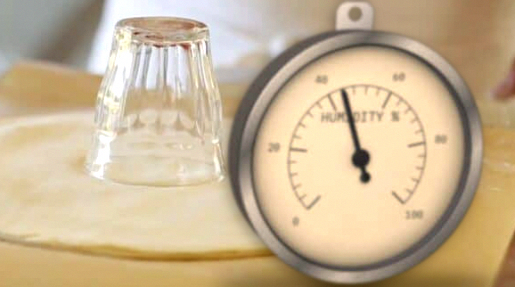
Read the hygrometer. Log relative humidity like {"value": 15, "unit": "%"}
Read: {"value": 44, "unit": "%"}
